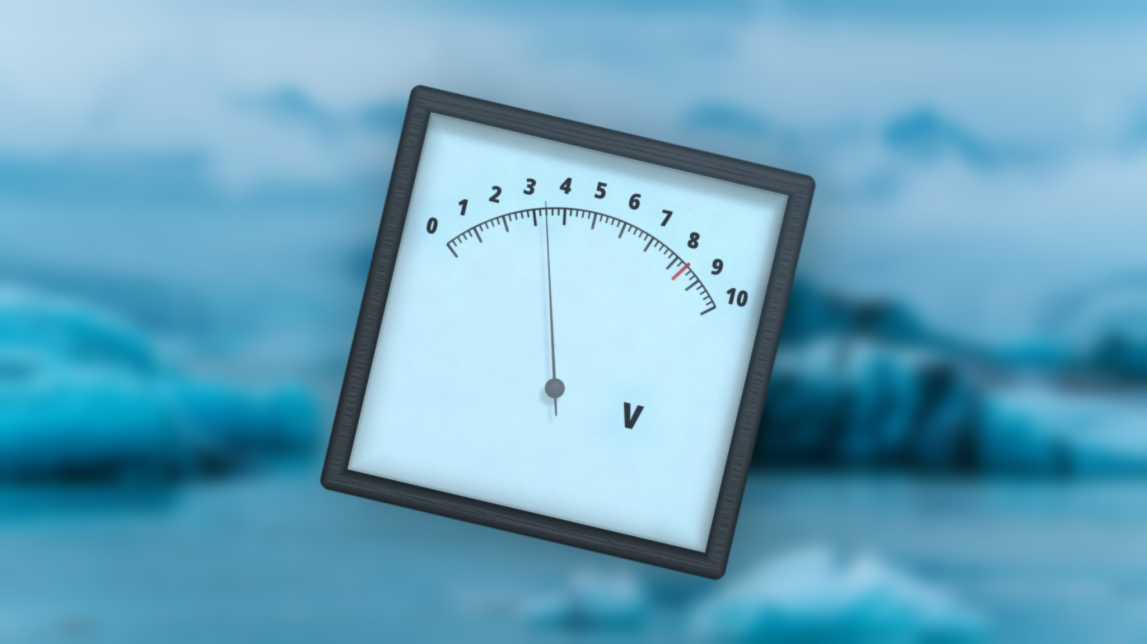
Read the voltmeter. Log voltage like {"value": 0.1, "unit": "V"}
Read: {"value": 3.4, "unit": "V"}
